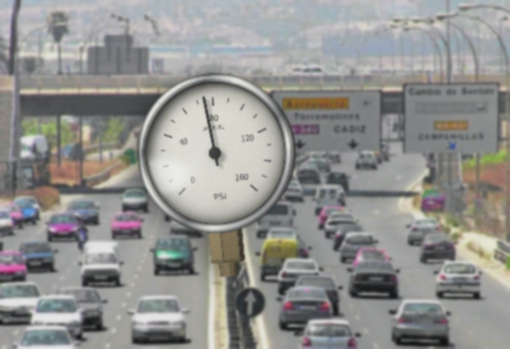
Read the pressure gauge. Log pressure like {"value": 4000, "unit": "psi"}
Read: {"value": 75, "unit": "psi"}
